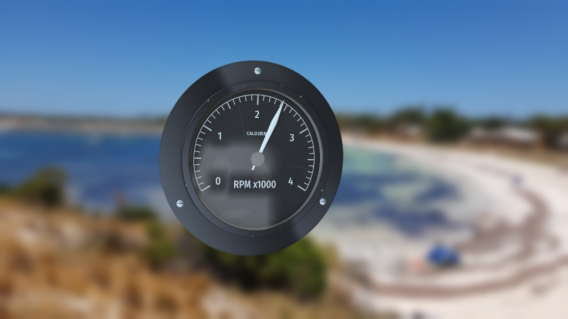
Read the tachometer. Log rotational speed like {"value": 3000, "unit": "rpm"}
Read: {"value": 2400, "unit": "rpm"}
